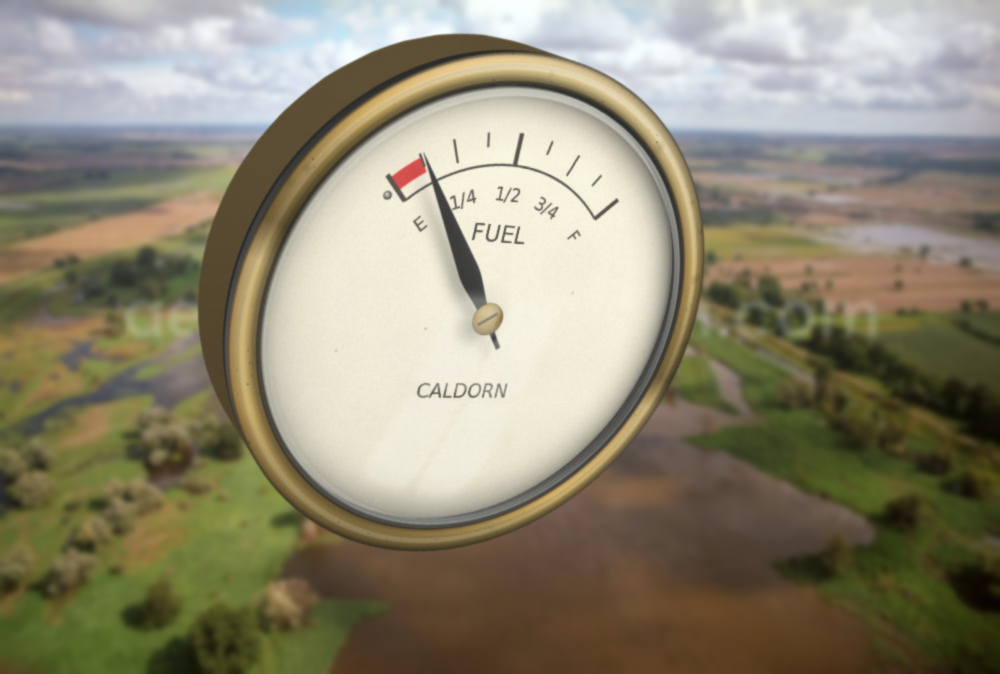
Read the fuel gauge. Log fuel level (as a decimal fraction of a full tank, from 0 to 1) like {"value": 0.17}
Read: {"value": 0.125}
